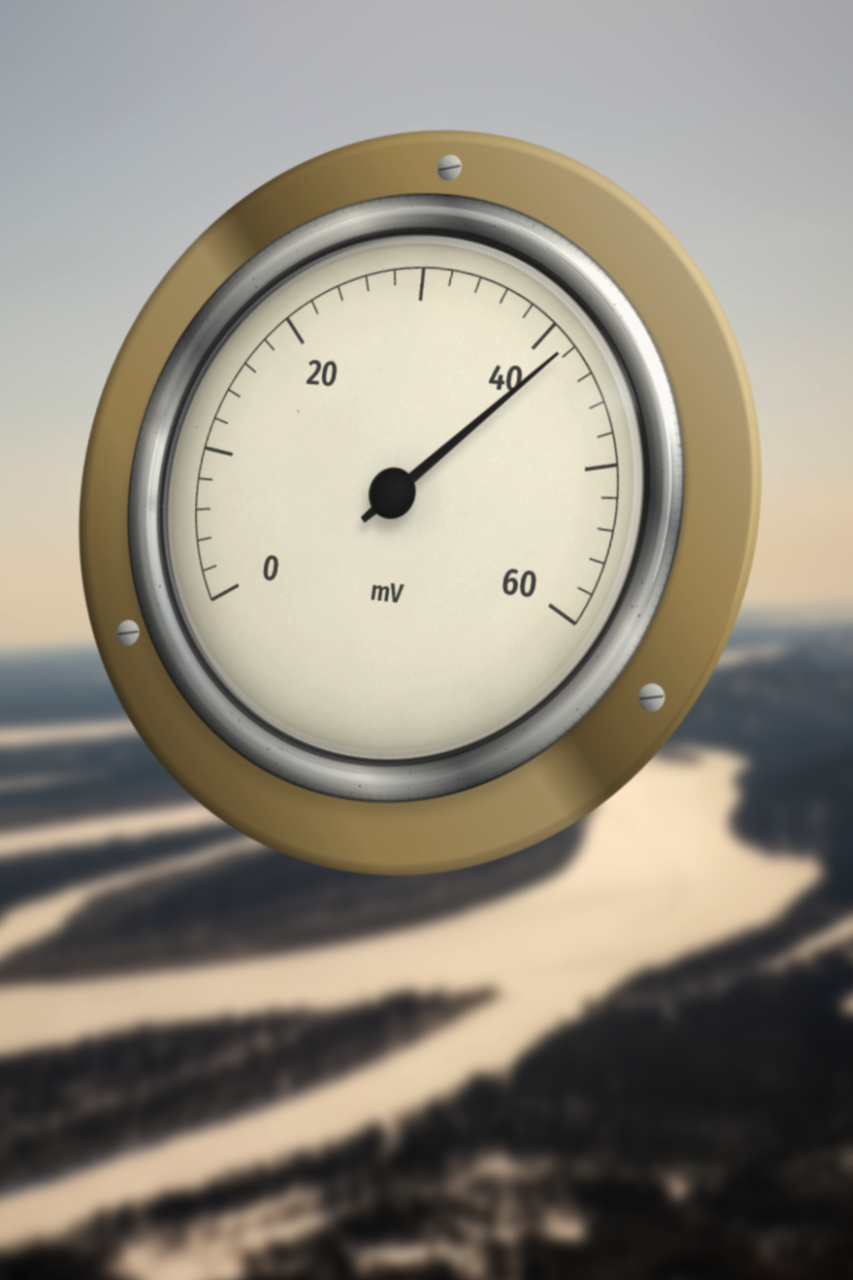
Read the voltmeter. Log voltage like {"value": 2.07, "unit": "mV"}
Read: {"value": 42, "unit": "mV"}
